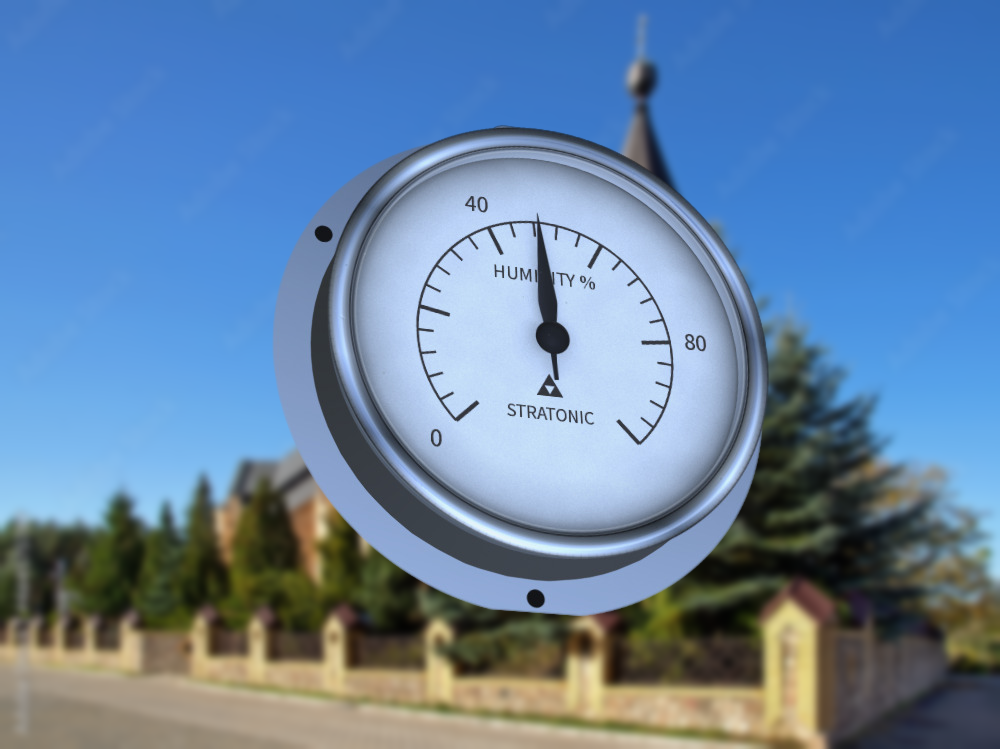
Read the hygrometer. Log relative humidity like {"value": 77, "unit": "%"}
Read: {"value": 48, "unit": "%"}
